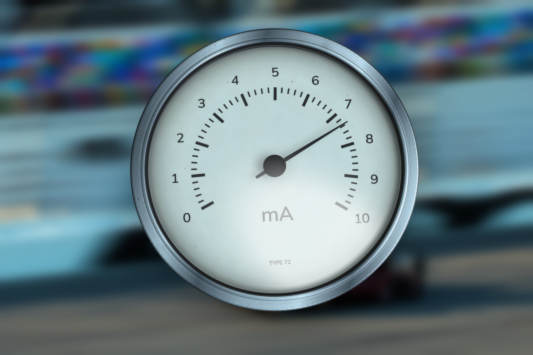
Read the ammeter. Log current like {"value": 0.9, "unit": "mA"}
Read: {"value": 7.4, "unit": "mA"}
